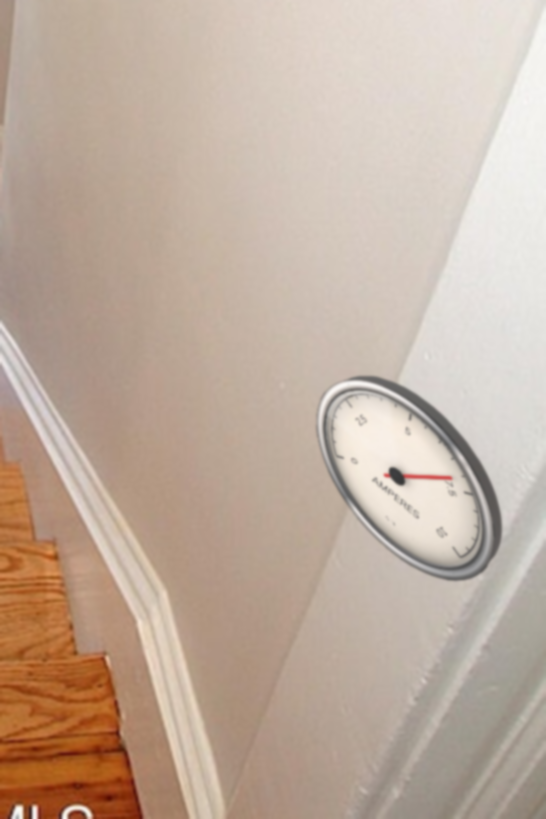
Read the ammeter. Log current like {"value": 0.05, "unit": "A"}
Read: {"value": 7, "unit": "A"}
